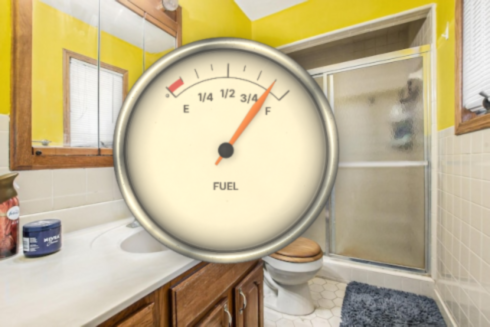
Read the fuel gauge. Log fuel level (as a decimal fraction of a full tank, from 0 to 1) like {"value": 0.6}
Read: {"value": 0.875}
